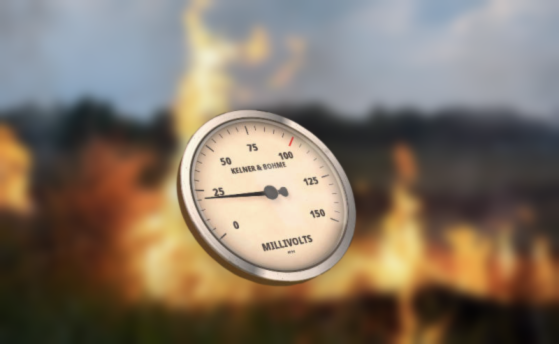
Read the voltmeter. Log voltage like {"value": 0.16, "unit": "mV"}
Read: {"value": 20, "unit": "mV"}
